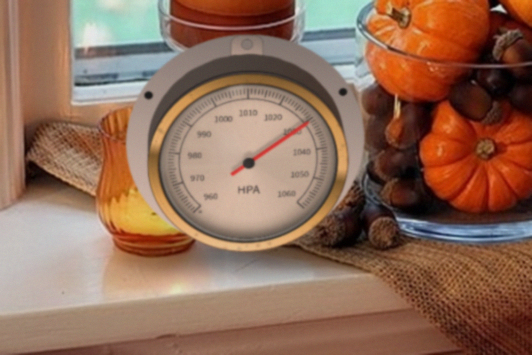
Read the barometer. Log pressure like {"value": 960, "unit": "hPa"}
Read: {"value": 1030, "unit": "hPa"}
